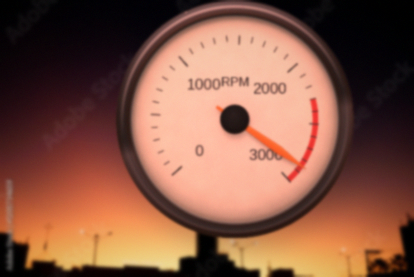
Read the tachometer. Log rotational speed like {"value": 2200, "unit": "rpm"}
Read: {"value": 2850, "unit": "rpm"}
